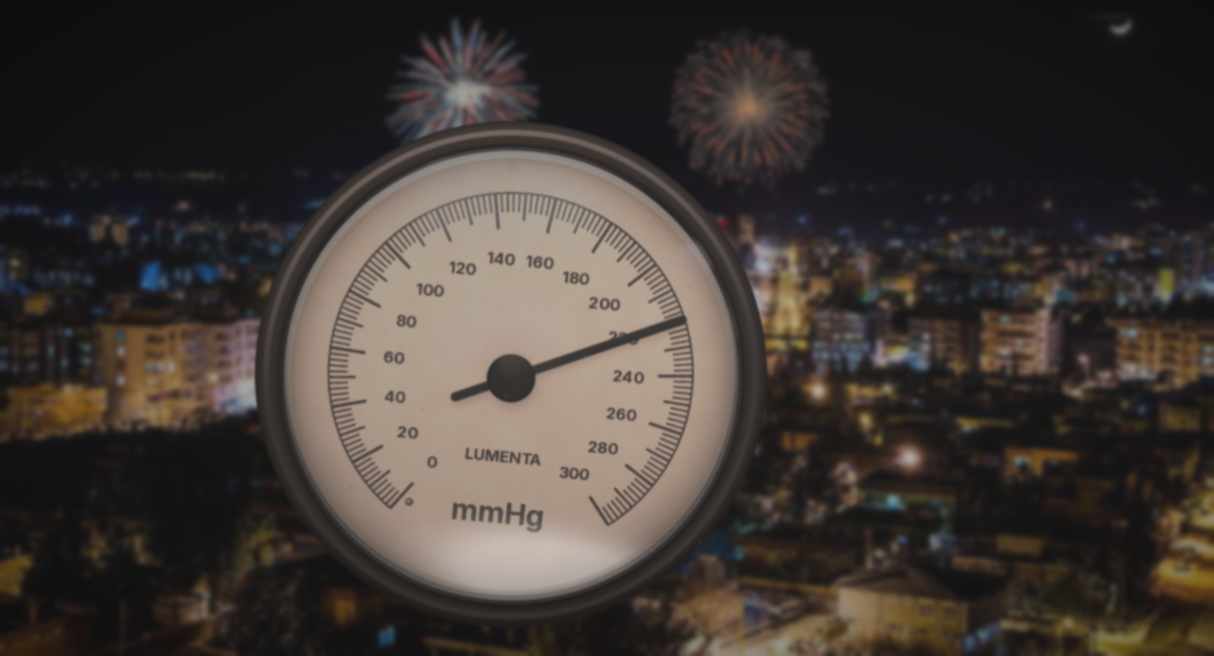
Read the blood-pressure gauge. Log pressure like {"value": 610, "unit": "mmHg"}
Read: {"value": 220, "unit": "mmHg"}
